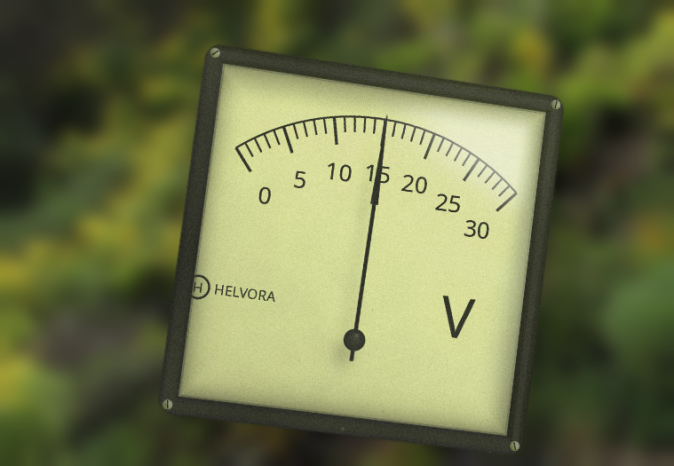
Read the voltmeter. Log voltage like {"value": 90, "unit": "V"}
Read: {"value": 15, "unit": "V"}
